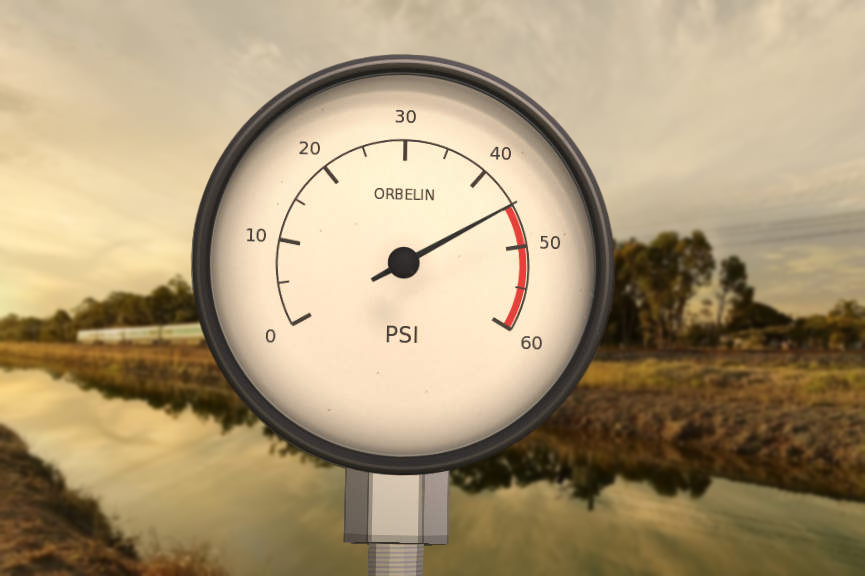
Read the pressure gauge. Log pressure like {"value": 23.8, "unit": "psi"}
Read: {"value": 45, "unit": "psi"}
